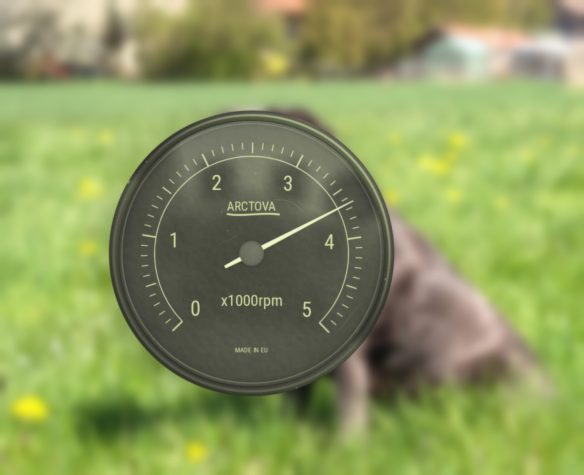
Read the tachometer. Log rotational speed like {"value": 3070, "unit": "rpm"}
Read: {"value": 3650, "unit": "rpm"}
